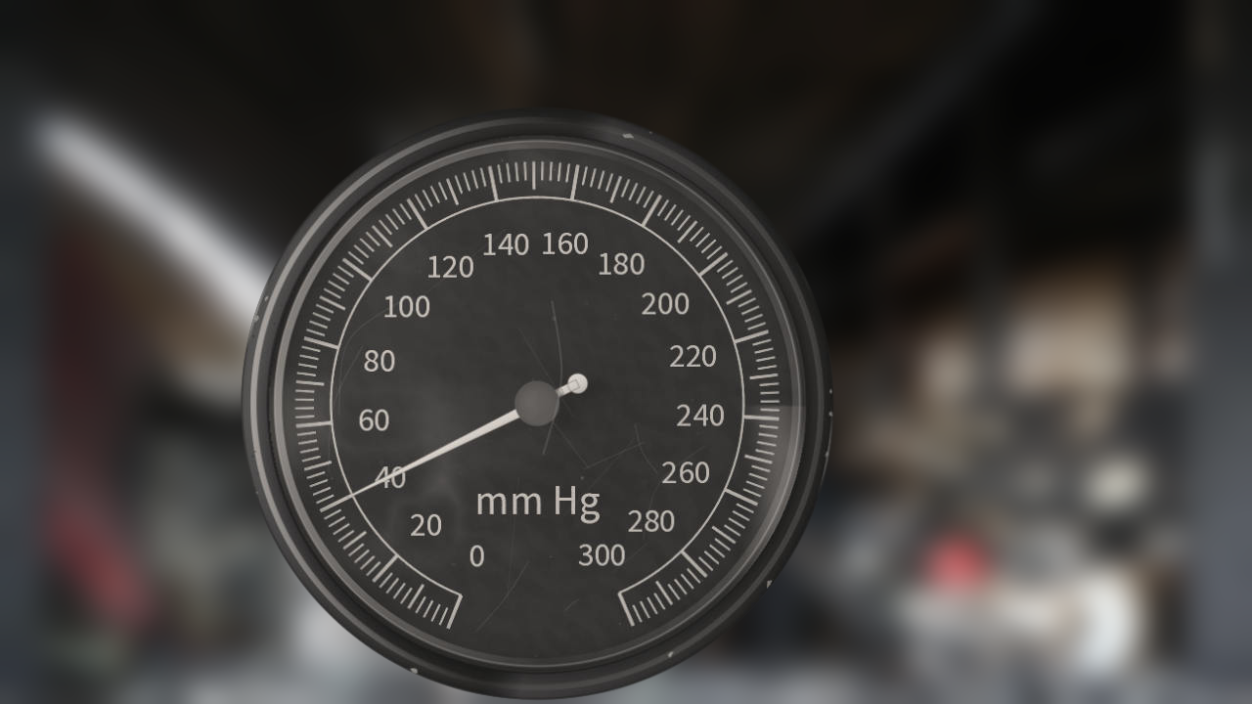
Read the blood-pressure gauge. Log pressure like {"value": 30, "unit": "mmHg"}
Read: {"value": 40, "unit": "mmHg"}
